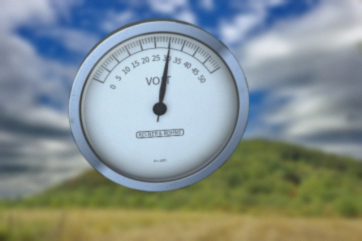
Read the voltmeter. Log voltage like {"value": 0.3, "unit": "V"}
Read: {"value": 30, "unit": "V"}
